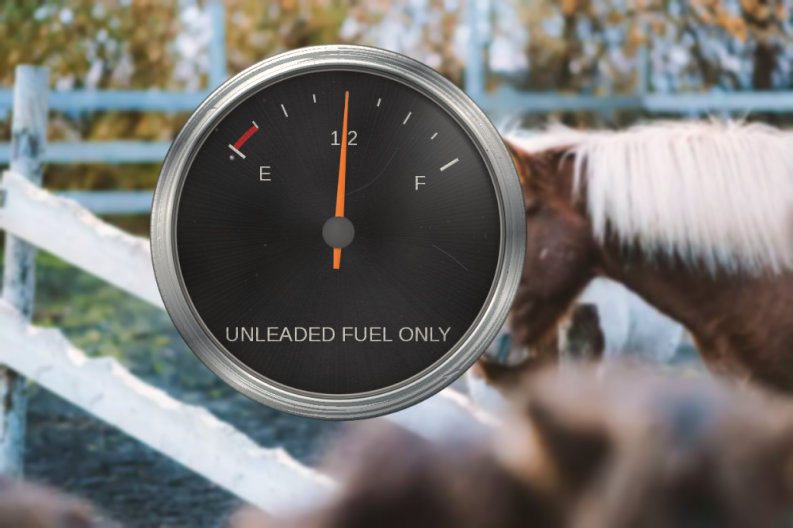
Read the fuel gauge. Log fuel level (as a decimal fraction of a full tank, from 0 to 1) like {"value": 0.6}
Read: {"value": 0.5}
